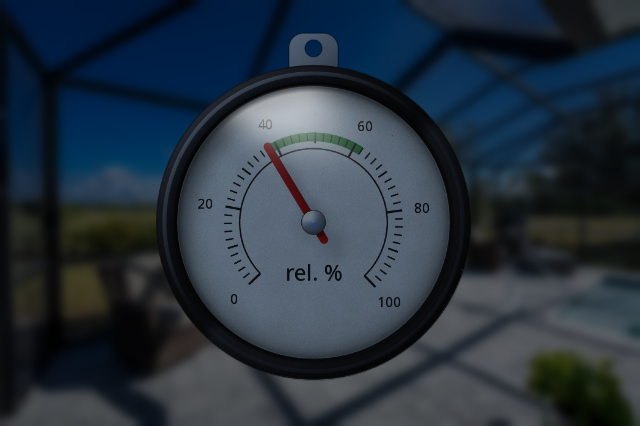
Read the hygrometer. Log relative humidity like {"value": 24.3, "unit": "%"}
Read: {"value": 38, "unit": "%"}
